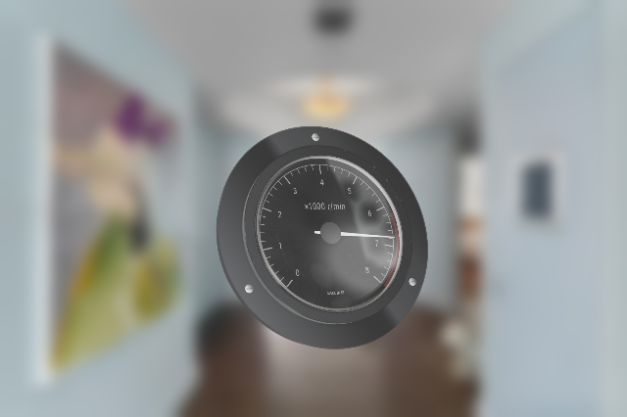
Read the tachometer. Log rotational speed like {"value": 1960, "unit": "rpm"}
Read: {"value": 6800, "unit": "rpm"}
